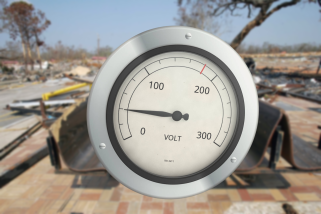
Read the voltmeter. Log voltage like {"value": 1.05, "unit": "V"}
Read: {"value": 40, "unit": "V"}
